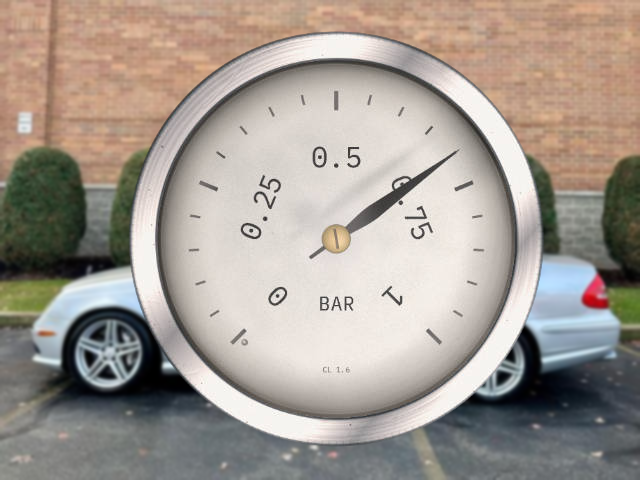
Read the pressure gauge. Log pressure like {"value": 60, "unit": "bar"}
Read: {"value": 0.7, "unit": "bar"}
